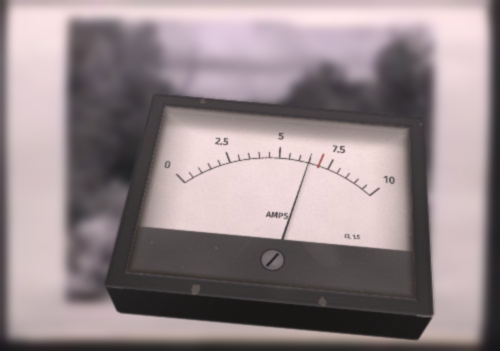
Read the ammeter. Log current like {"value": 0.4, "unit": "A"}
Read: {"value": 6.5, "unit": "A"}
